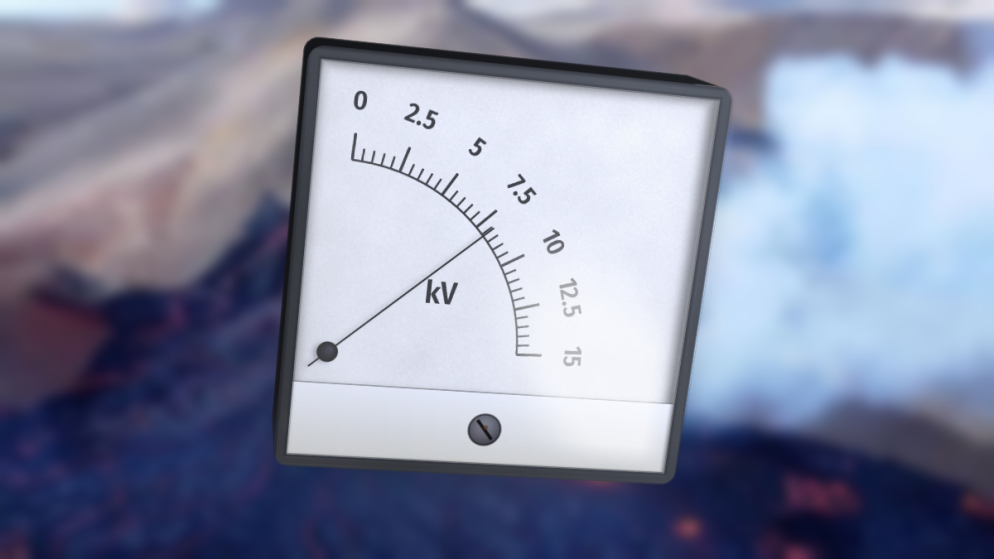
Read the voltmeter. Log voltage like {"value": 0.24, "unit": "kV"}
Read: {"value": 8, "unit": "kV"}
